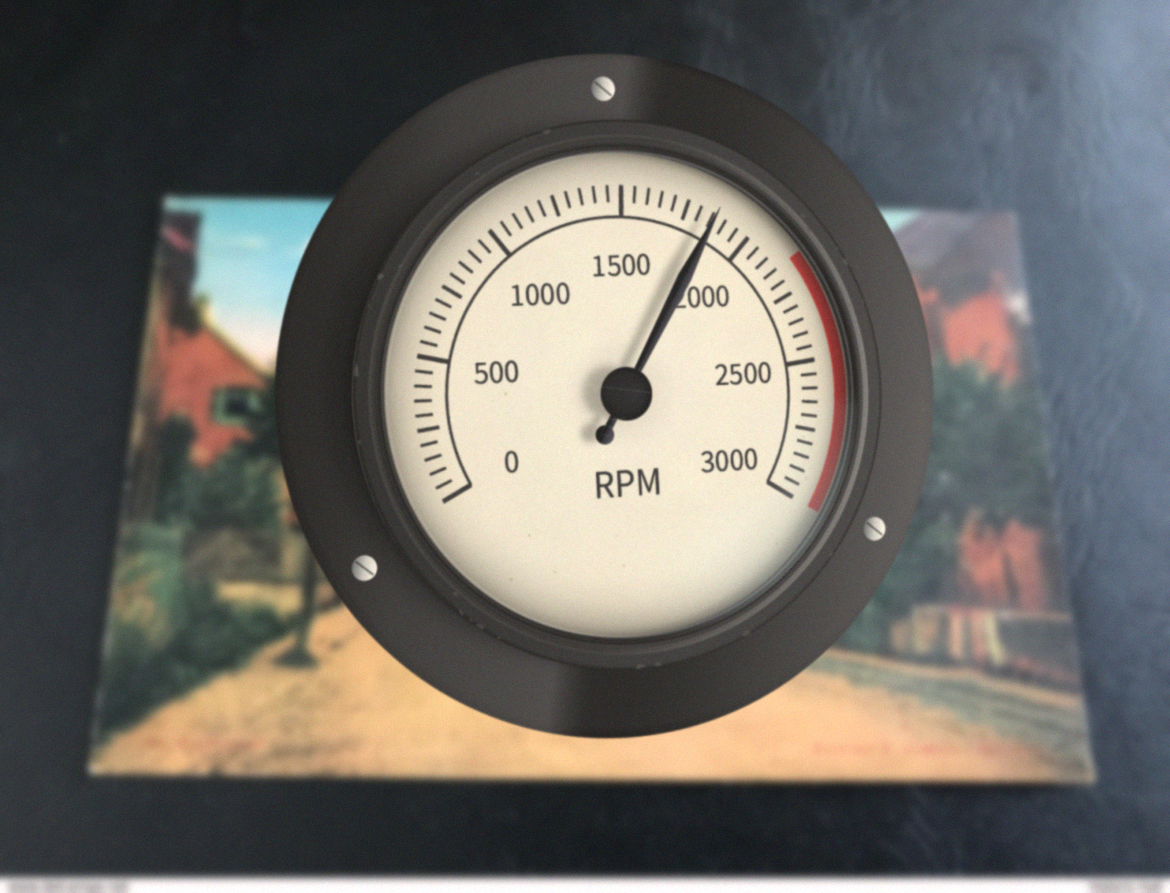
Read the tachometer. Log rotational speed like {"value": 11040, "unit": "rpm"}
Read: {"value": 1850, "unit": "rpm"}
